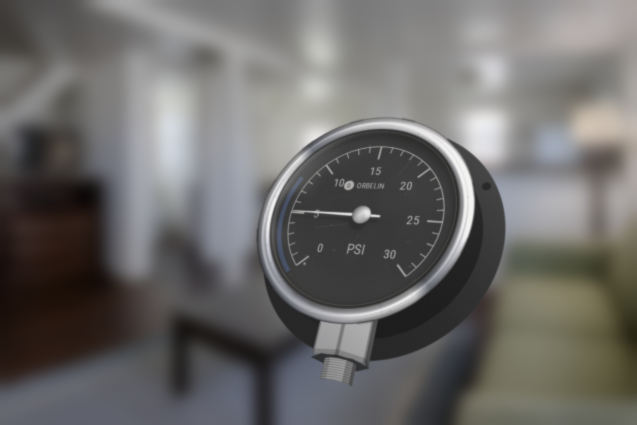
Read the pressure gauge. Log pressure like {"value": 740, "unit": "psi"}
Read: {"value": 5, "unit": "psi"}
